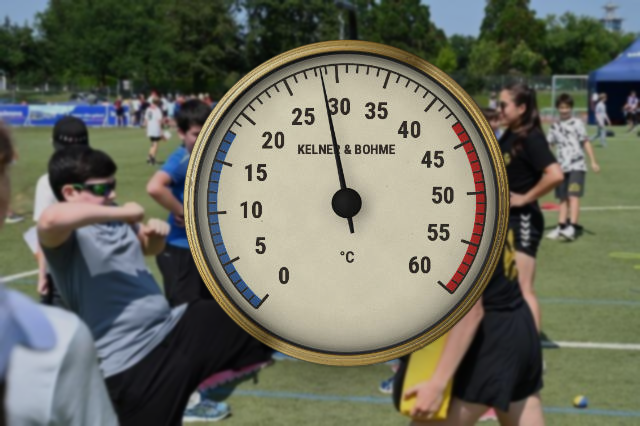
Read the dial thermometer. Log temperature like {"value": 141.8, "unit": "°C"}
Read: {"value": 28.5, "unit": "°C"}
